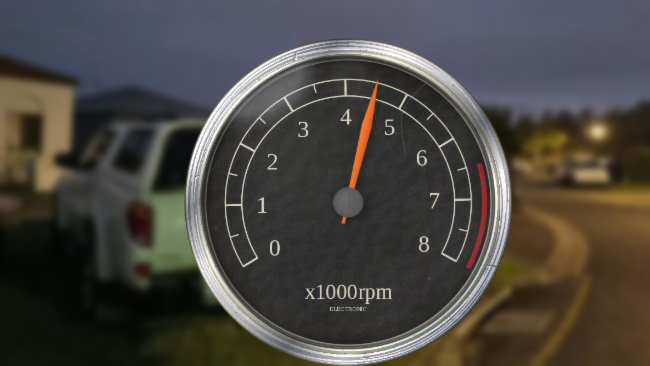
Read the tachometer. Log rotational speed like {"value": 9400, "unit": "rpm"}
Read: {"value": 4500, "unit": "rpm"}
